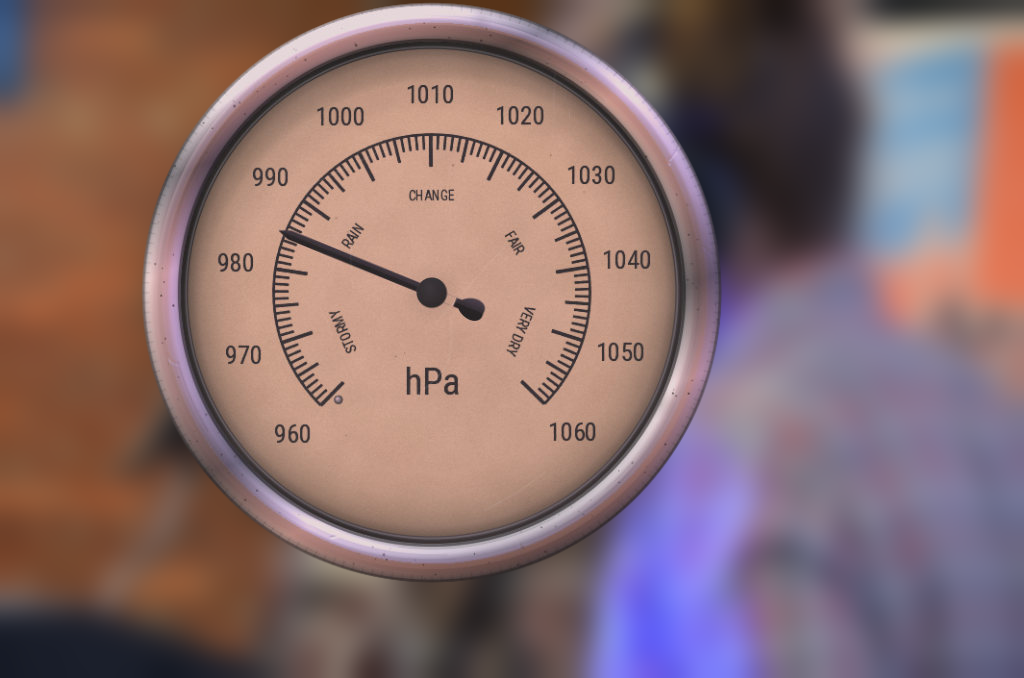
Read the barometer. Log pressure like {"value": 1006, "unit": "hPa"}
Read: {"value": 985, "unit": "hPa"}
